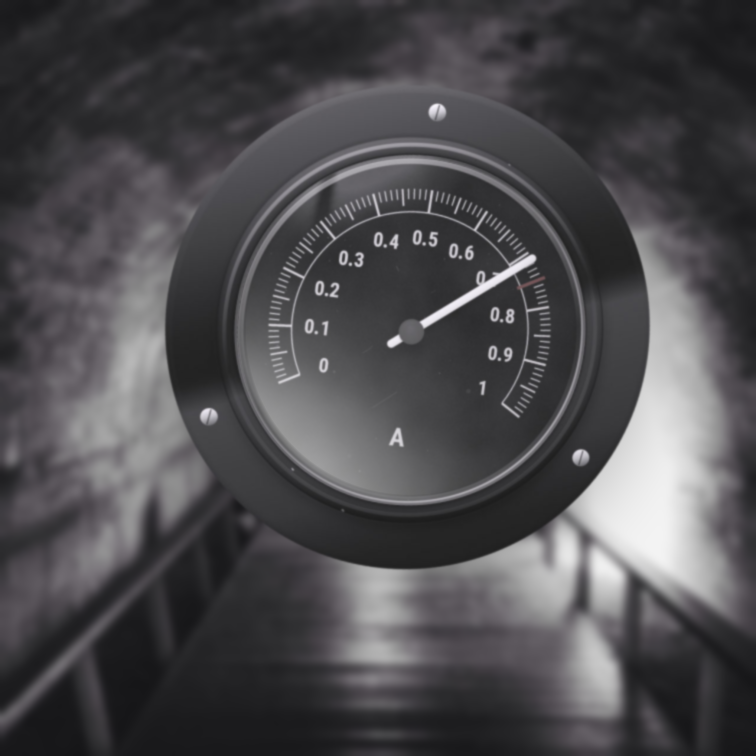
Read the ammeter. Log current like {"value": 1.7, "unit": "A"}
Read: {"value": 0.71, "unit": "A"}
